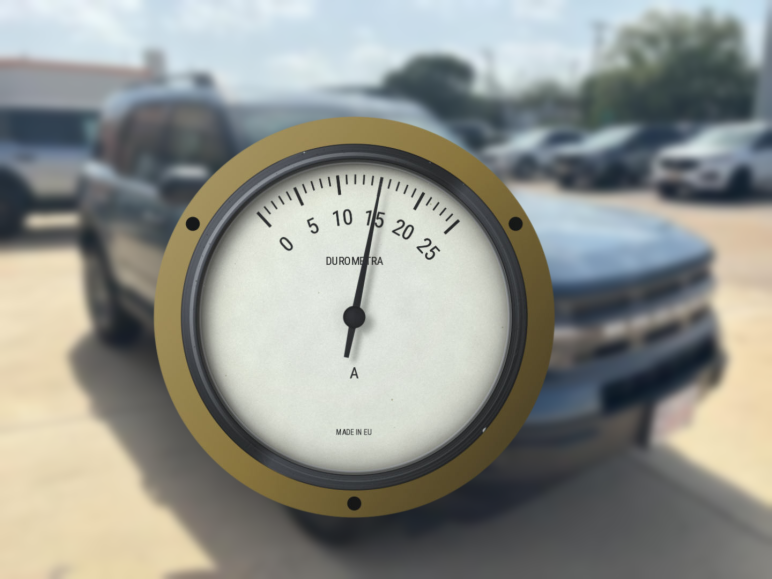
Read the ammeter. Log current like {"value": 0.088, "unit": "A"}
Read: {"value": 15, "unit": "A"}
